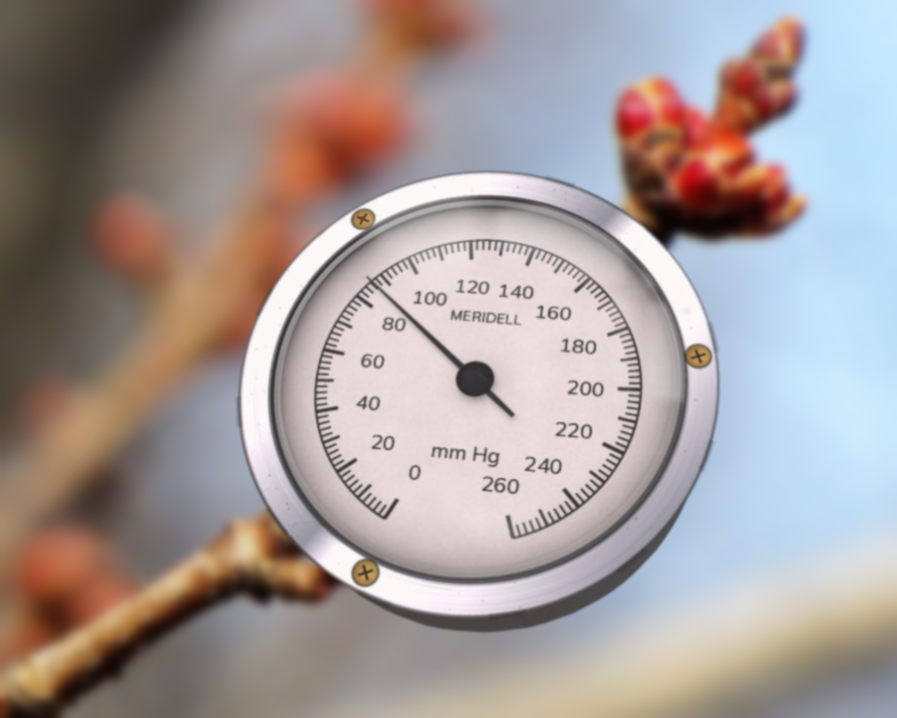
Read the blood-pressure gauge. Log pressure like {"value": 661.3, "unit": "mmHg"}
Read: {"value": 86, "unit": "mmHg"}
